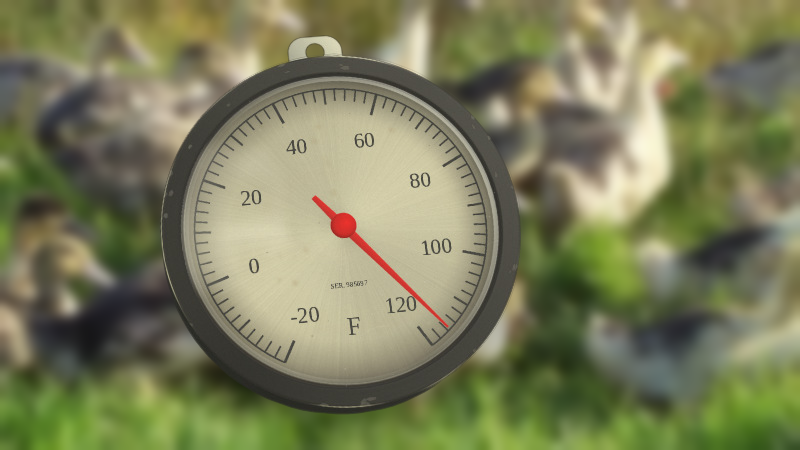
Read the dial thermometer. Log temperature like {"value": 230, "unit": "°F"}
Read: {"value": 116, "unit": "°F"}
